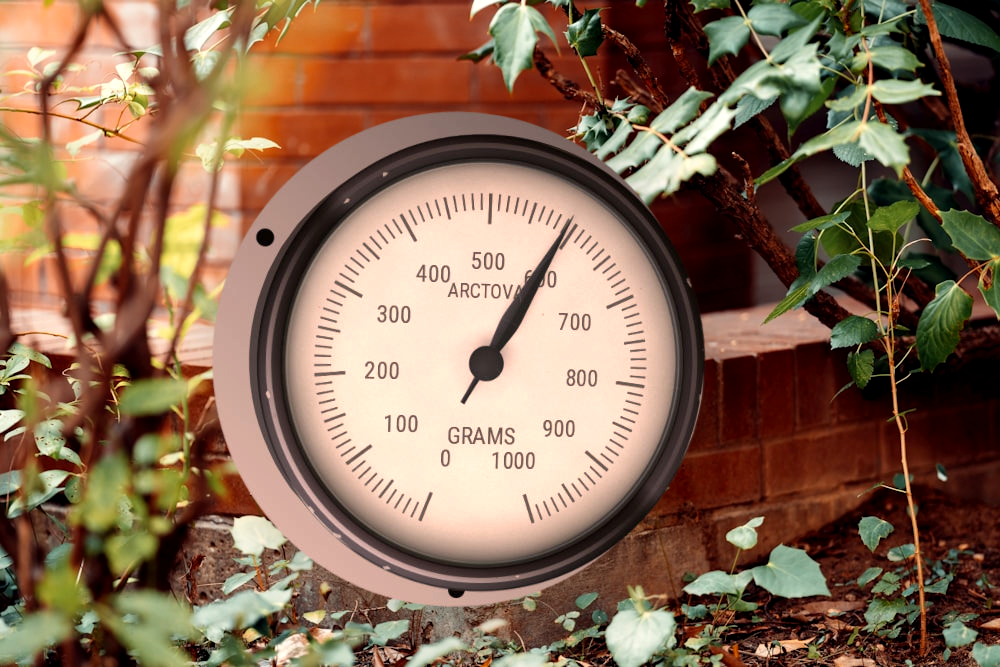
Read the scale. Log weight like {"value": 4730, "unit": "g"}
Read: {"value": 590, "unit": "g"}
